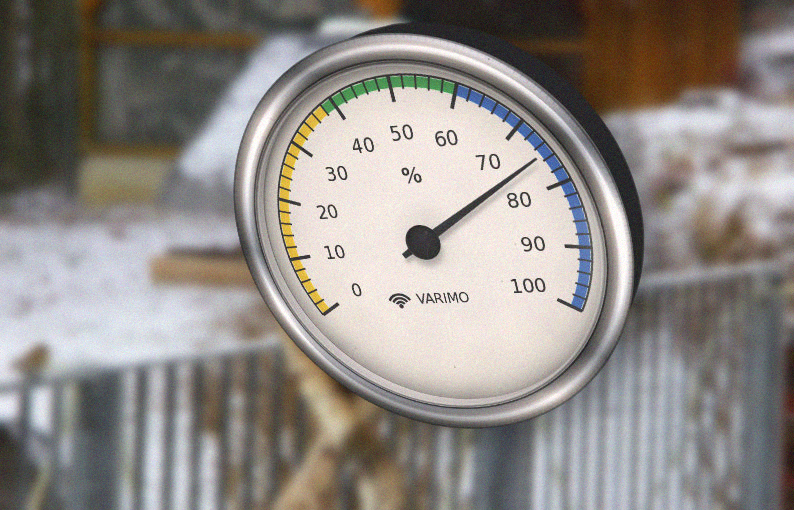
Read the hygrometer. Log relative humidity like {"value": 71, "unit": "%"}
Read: {"value": 75, "unit": "%"}
